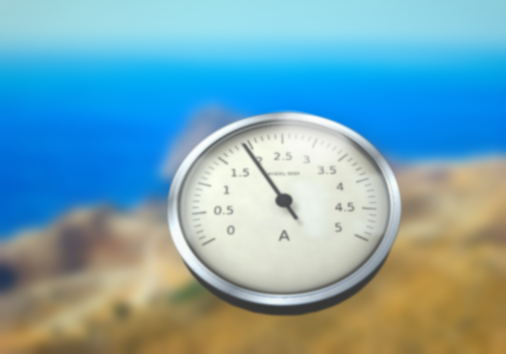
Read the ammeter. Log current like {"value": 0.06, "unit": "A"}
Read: {"value": 1.9, "unit": "A"}
